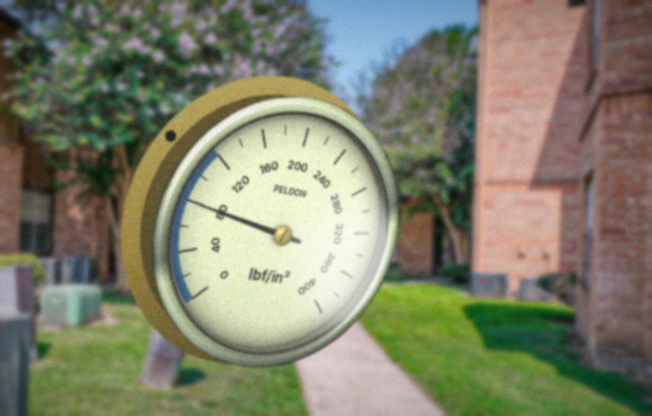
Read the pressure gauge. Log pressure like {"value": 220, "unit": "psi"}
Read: {"value": 80, "unit": "psi"}
